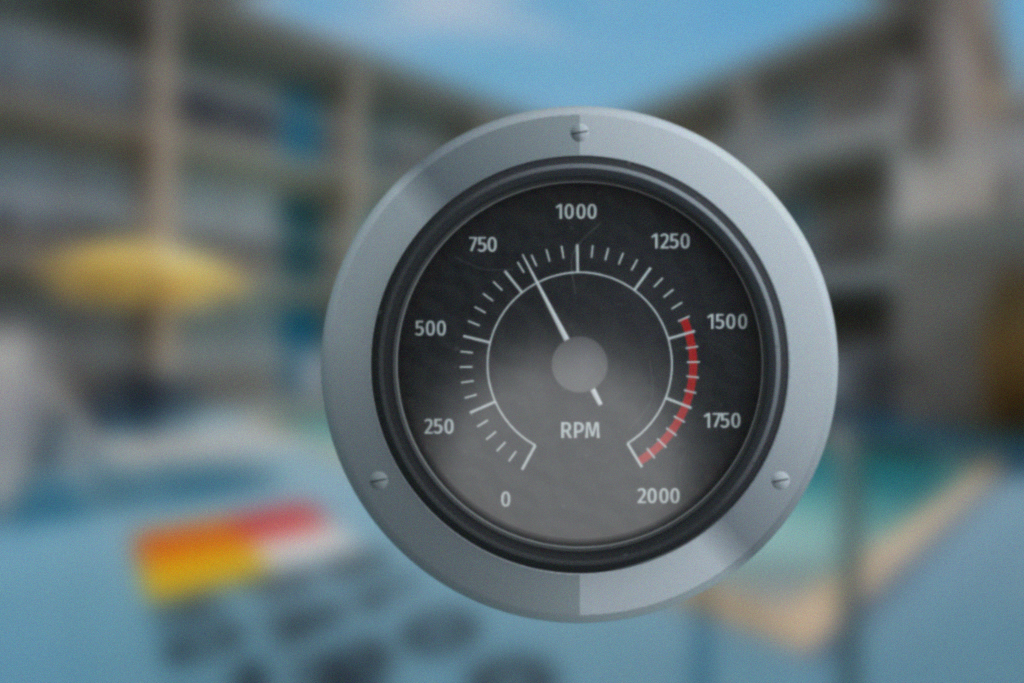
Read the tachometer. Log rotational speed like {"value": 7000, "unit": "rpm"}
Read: {"value": 825, "unit": "rpm"}
